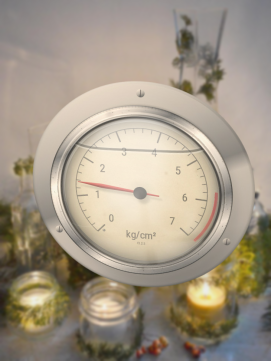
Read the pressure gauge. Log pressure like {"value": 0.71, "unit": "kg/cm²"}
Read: {"value": 1.4, "unit": "kg/cm²"}
